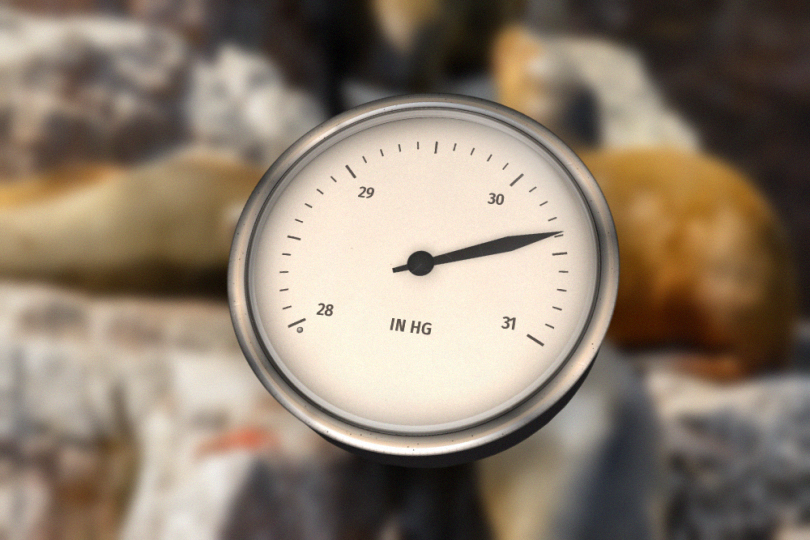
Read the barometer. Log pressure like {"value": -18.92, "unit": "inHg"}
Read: {"value": 30.4, "unit": "inHg"}
